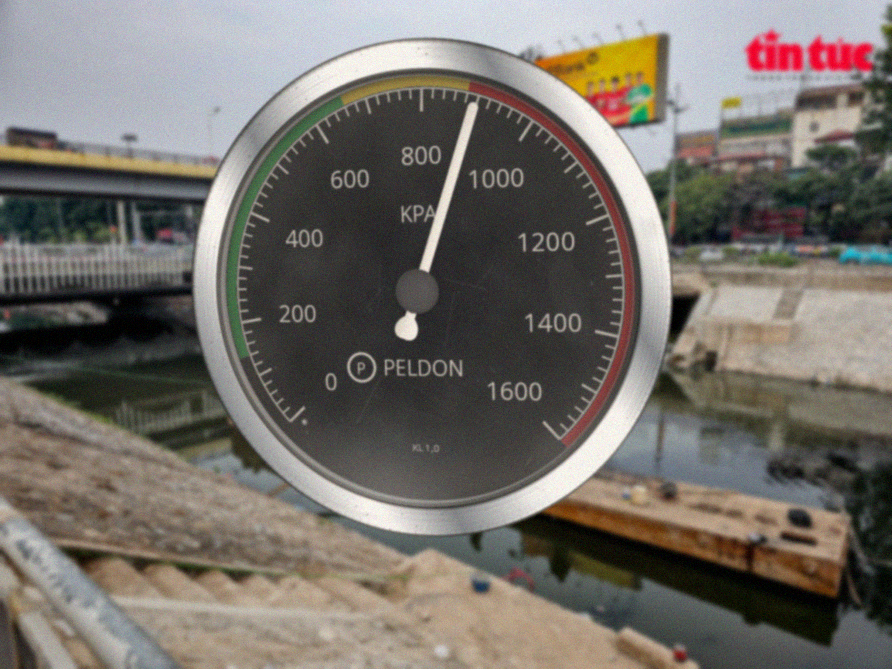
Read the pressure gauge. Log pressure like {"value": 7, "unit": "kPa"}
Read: {"value": 900, "unit": "kPa"}
